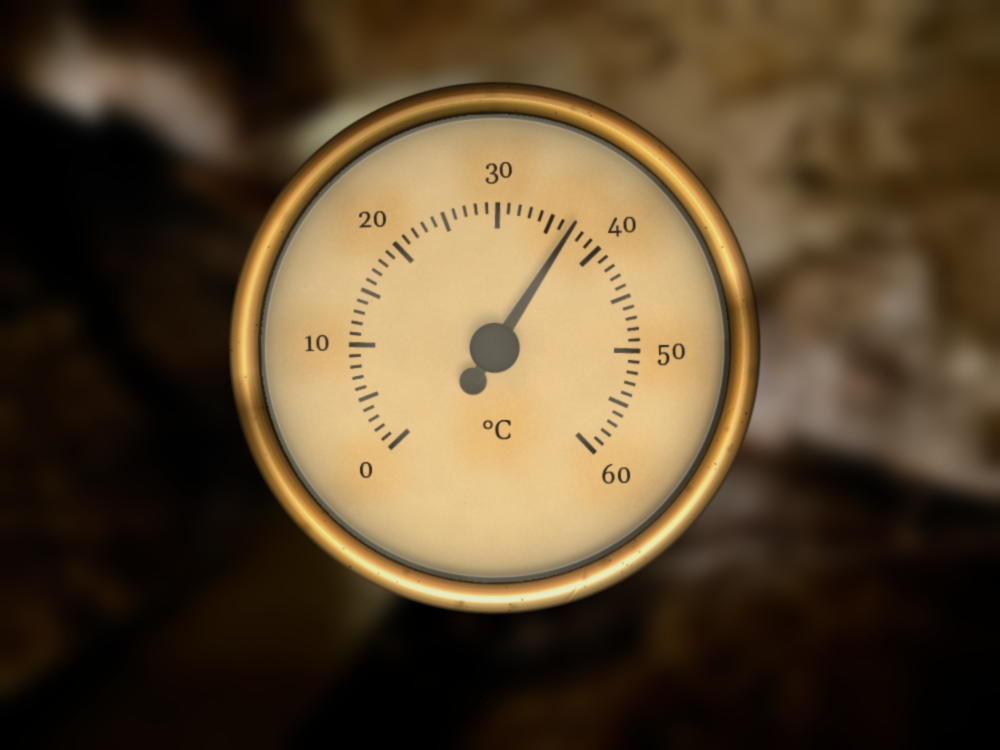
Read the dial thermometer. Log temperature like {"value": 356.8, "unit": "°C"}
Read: {"value": 37, "unit": "°C"}
